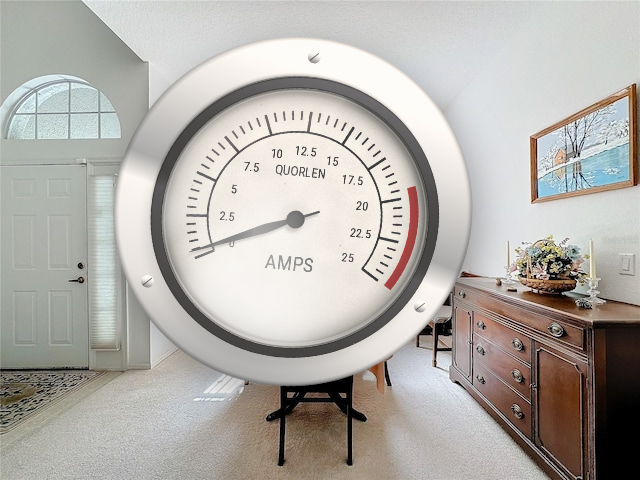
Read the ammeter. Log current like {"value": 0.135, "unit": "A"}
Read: {"value": 0.5, "unit": "A"}
